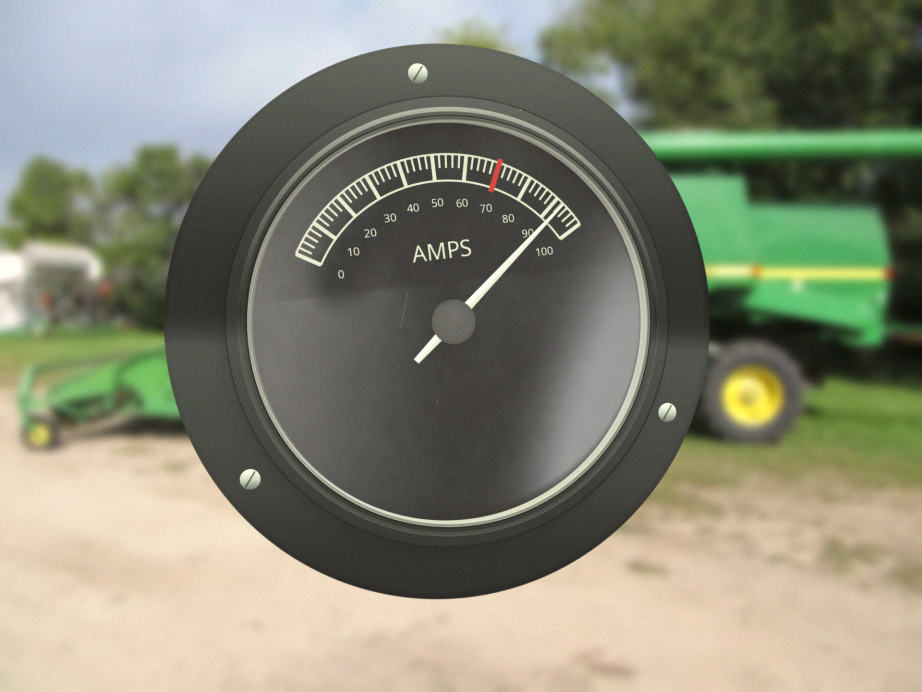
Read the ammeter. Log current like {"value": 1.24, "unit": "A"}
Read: {"value": 92, "unit": "A"}
